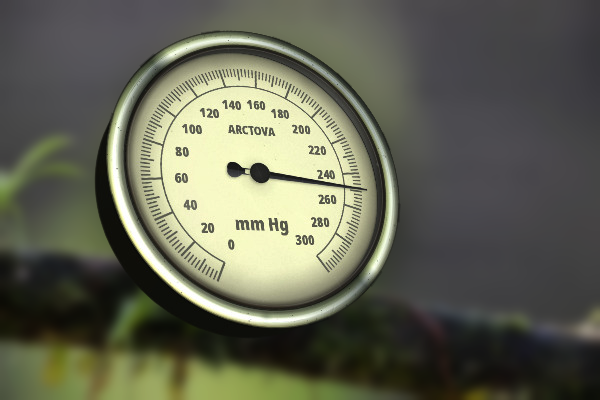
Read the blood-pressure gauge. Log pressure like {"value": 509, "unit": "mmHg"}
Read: {"value": 250, "unit": "mmHg"}
